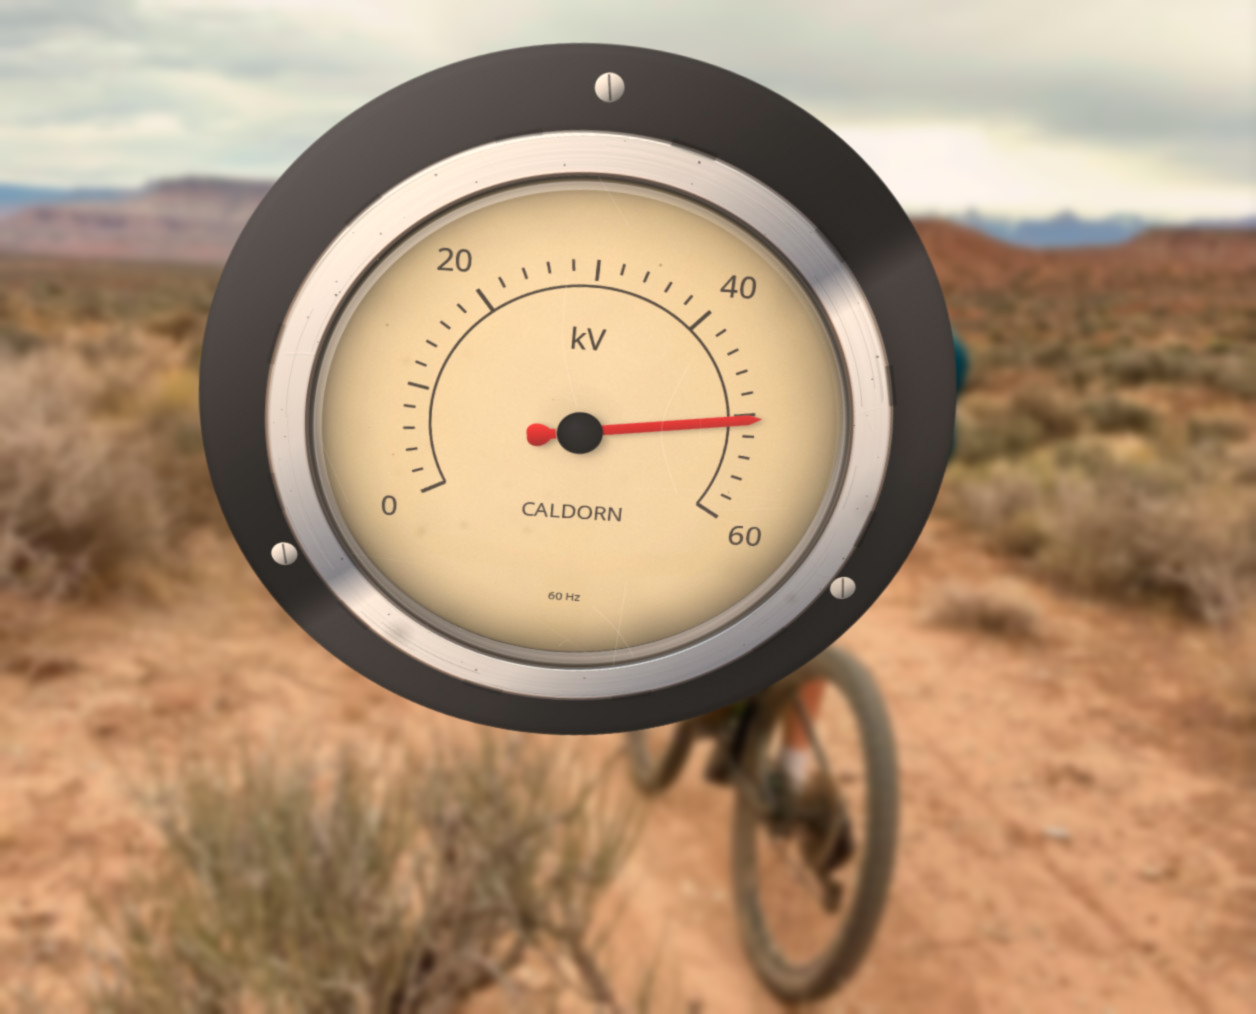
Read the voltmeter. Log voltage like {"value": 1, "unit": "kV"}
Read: {"value": 50, "unit": "kV"}
